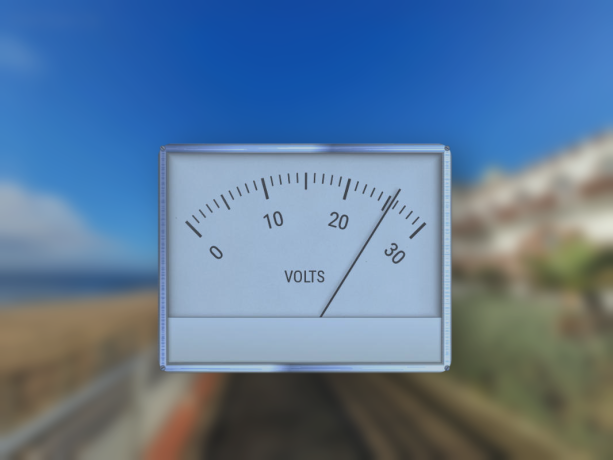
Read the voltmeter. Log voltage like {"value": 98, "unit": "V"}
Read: {"value": 25.5, "unit": "V"}
